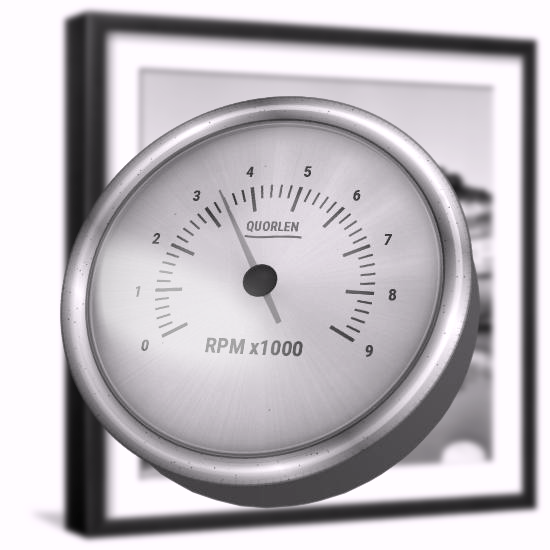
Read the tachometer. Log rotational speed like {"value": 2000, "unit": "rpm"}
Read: {"value": 3400, "unit": "rpm"}
